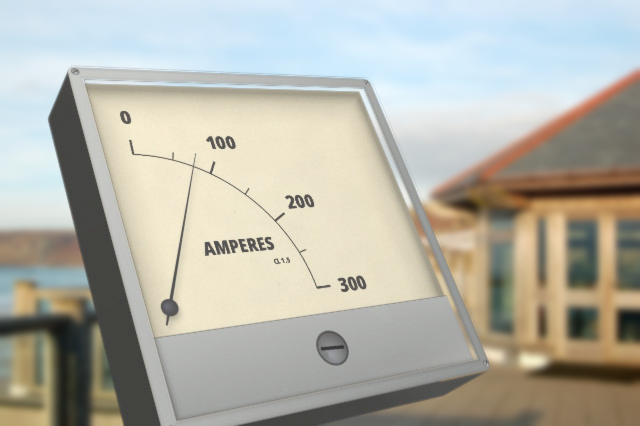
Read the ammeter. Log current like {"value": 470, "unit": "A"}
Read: {"value": 75, "unit": "A"}
